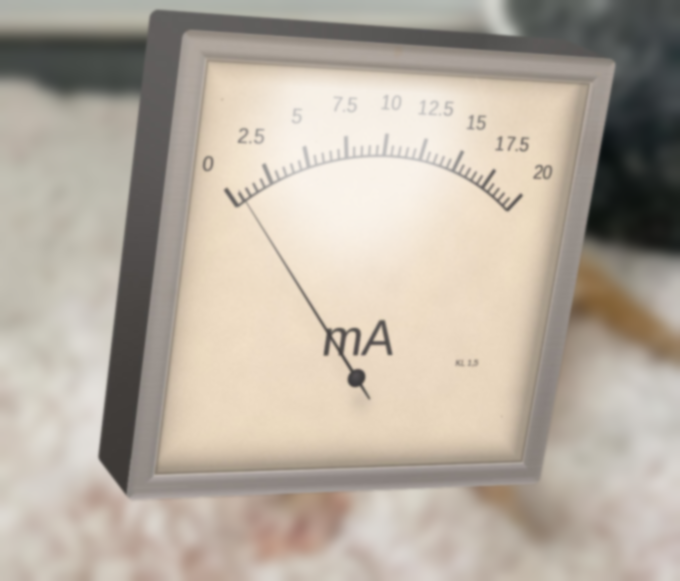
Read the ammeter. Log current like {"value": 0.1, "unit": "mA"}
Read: {"value": 0.5, "unit": "mA"}
